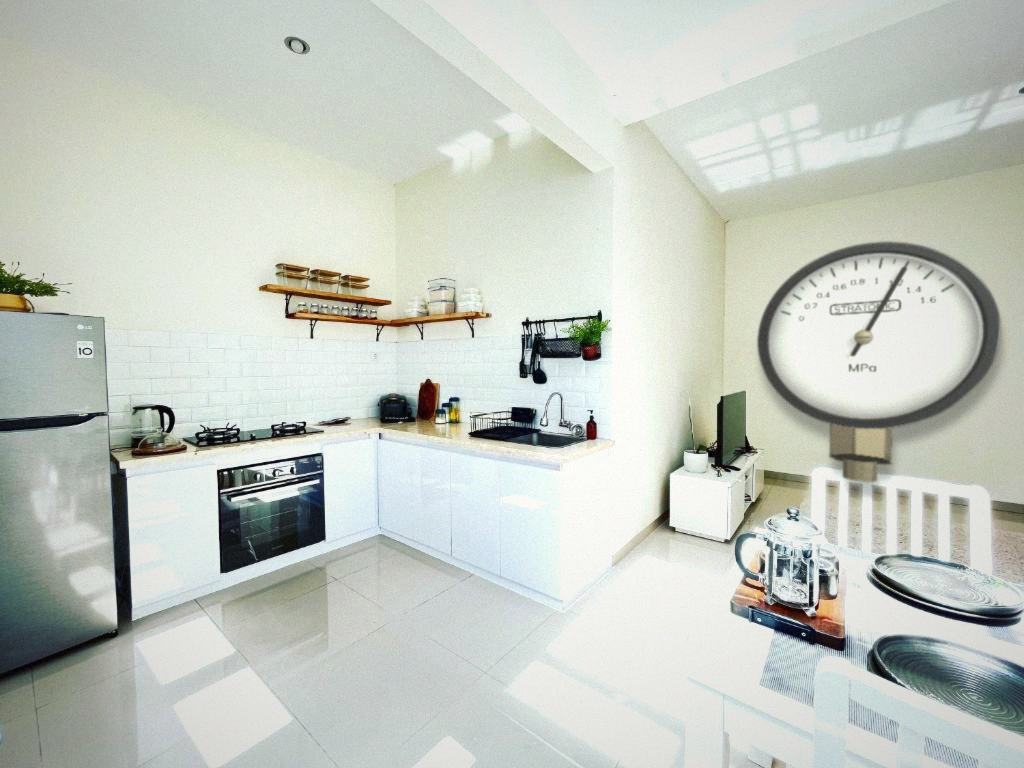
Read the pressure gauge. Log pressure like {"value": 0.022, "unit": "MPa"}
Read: {"value": 1.2, "unit": "MPa"}
